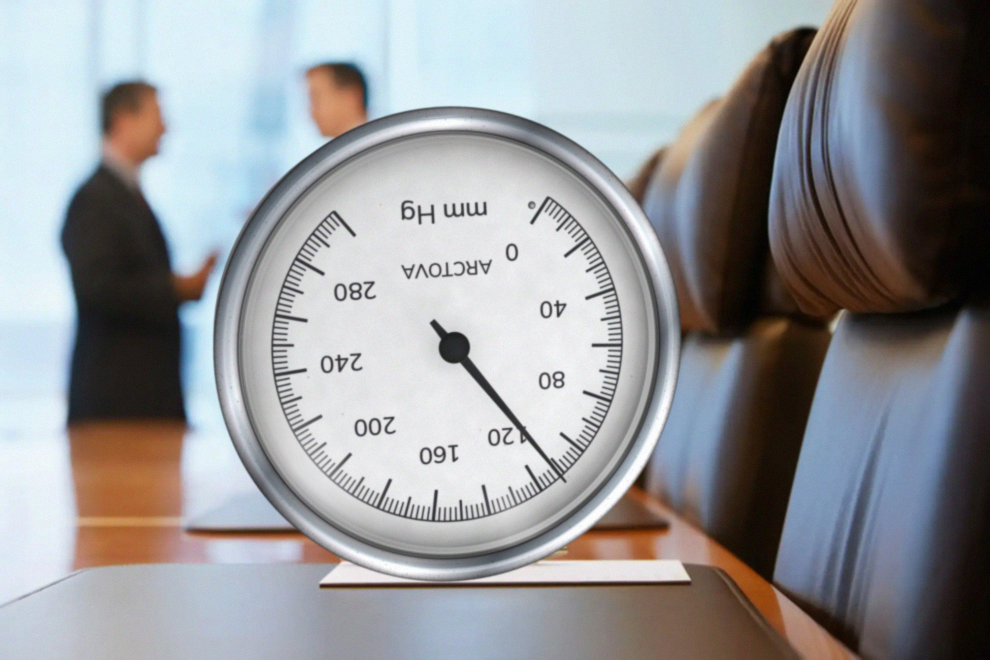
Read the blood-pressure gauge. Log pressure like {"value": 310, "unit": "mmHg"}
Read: {"value": 112, "unit": "mmHg"}
